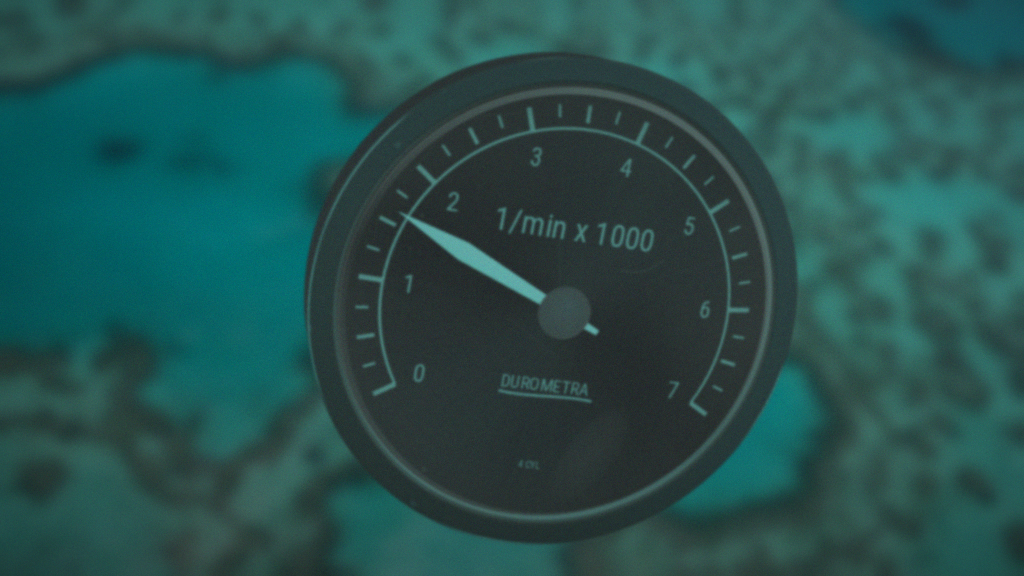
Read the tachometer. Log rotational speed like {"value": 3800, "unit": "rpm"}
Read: {"value": 1625, "unit": "rpm"}
